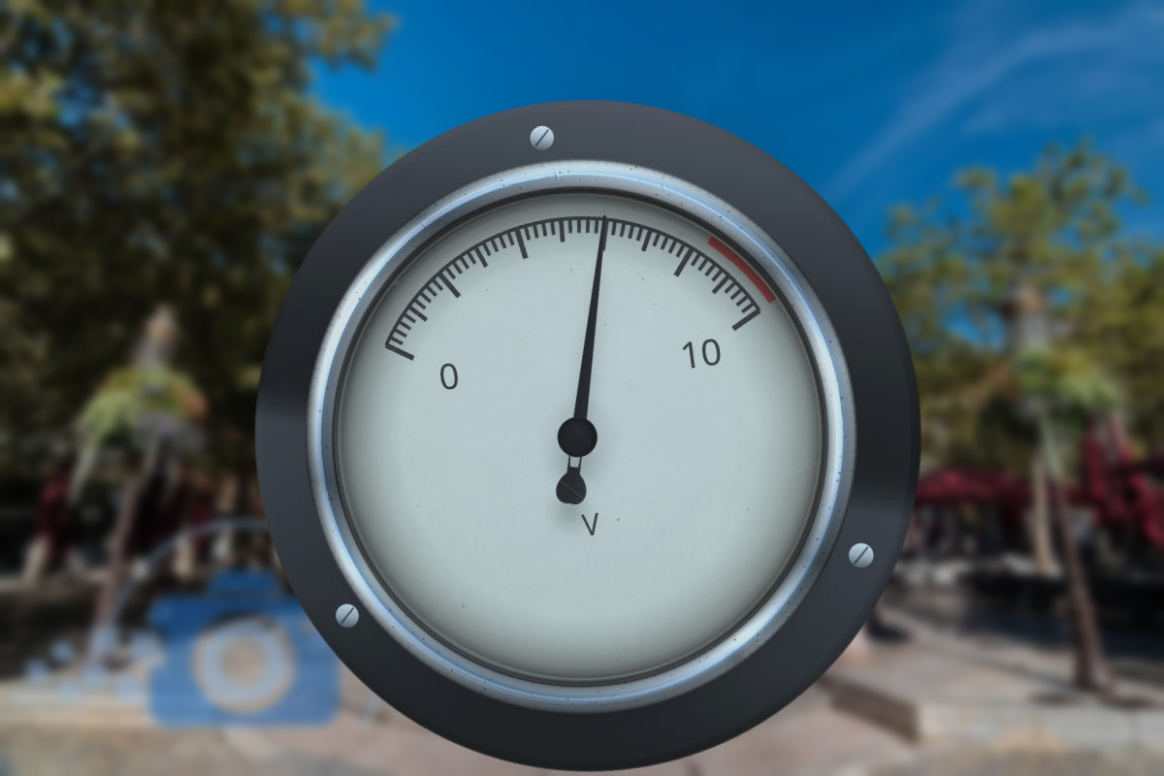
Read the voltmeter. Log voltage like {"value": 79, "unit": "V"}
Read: {"value": 6, "unit": "V"}
